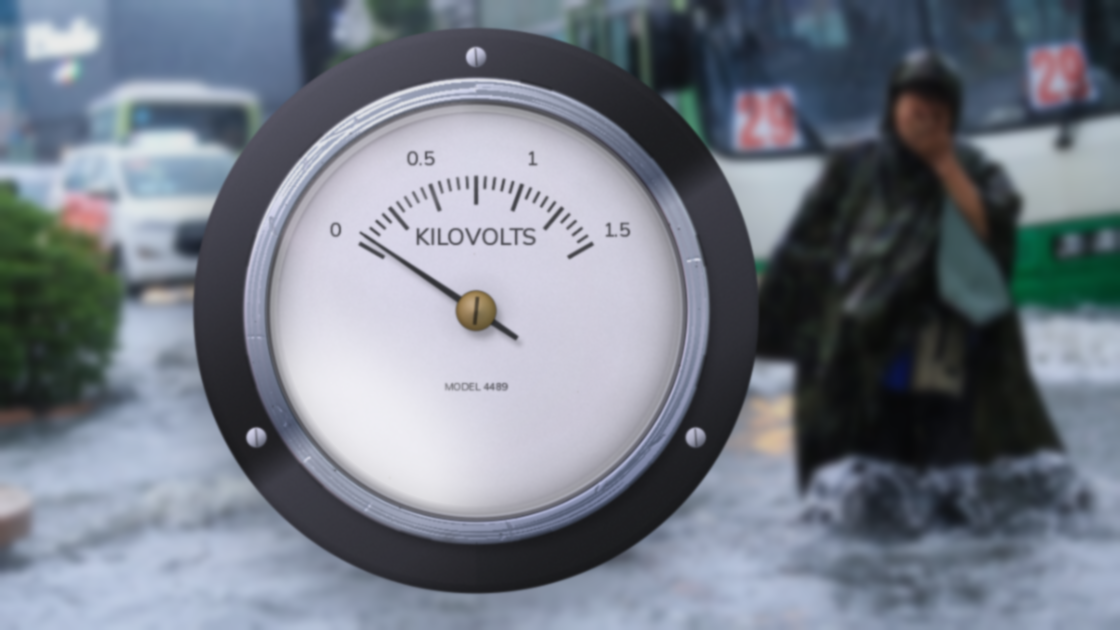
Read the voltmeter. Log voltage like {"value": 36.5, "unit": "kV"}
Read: {"value": 0.05, "unit": "kV"}
